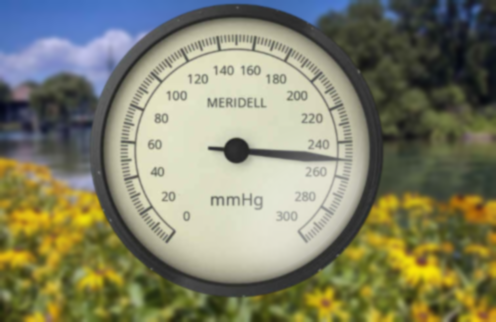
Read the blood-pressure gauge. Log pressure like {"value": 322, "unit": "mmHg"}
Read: {"value": 250, "unit": "mmHg"}
